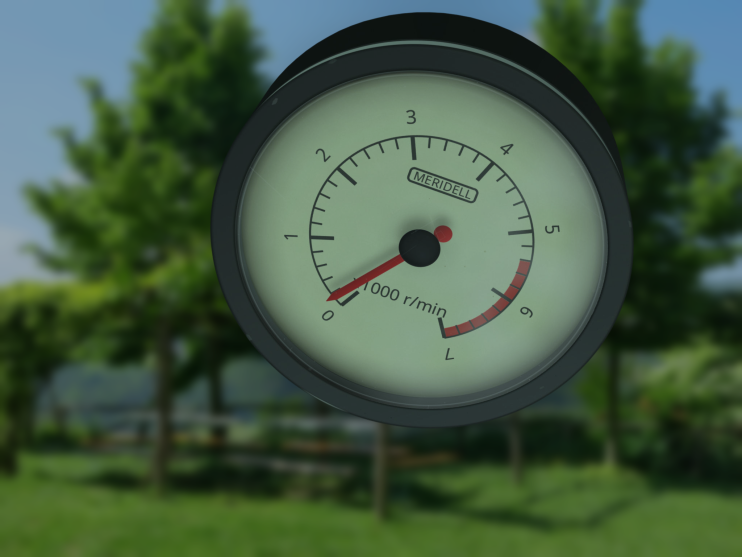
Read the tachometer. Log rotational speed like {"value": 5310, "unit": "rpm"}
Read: {"value": 200, "unit": "rpm"}
